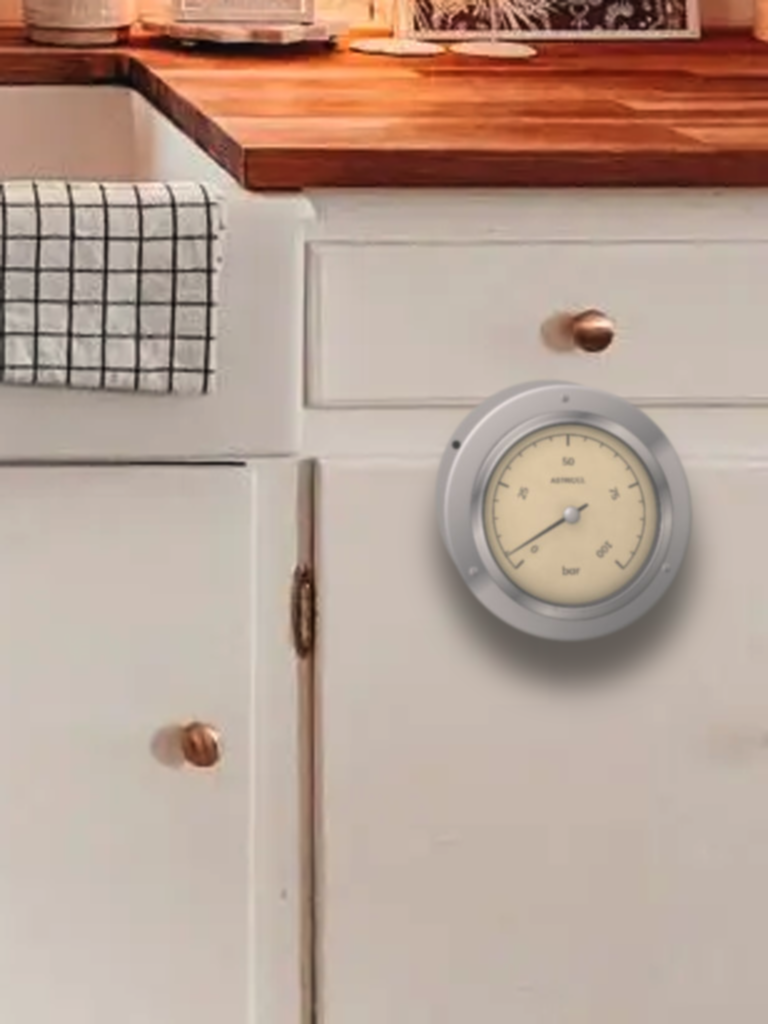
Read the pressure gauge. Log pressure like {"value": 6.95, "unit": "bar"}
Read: {"value": 5, "unit": "bar"}
